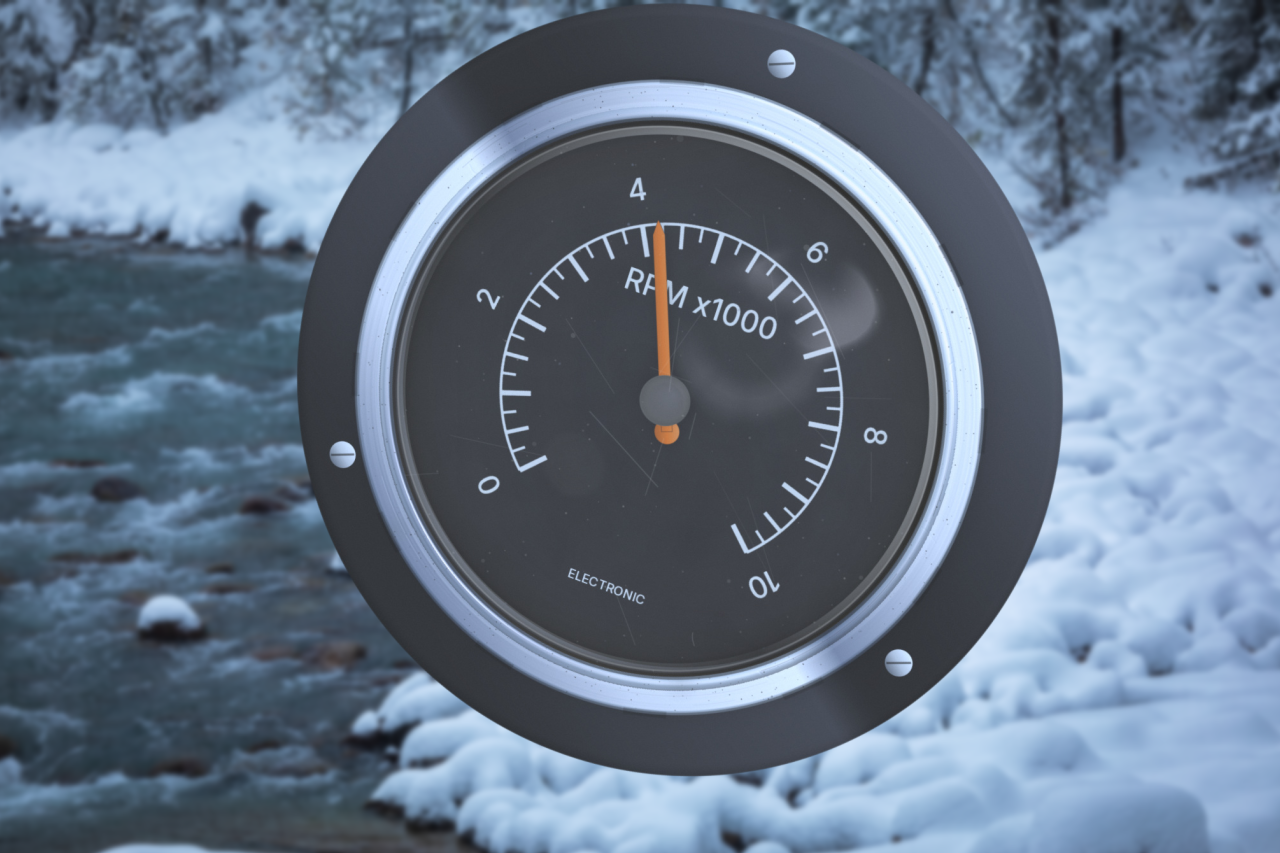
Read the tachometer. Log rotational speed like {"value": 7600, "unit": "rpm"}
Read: {"value": 4250, "unit": "rpm"}
